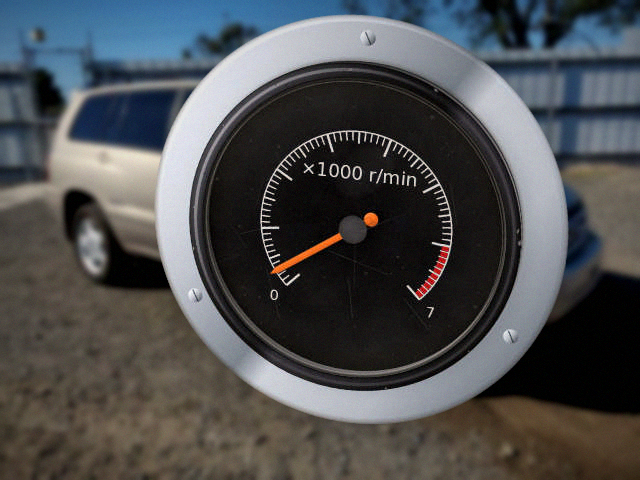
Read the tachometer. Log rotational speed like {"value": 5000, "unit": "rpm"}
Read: {"value": 300, "unit": "rpm"}
